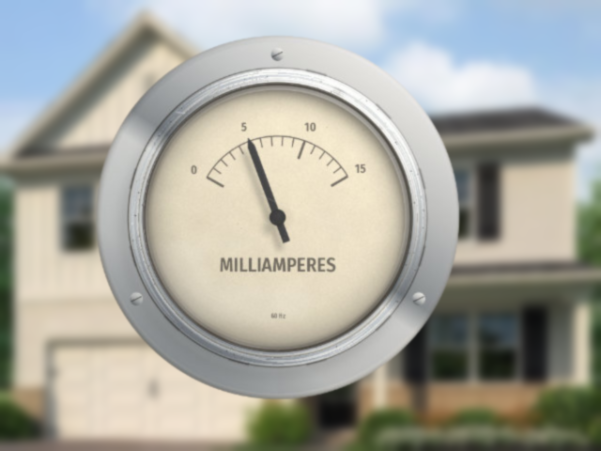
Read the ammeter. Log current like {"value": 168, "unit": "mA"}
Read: {"value": 5, "unit": "mA"}
